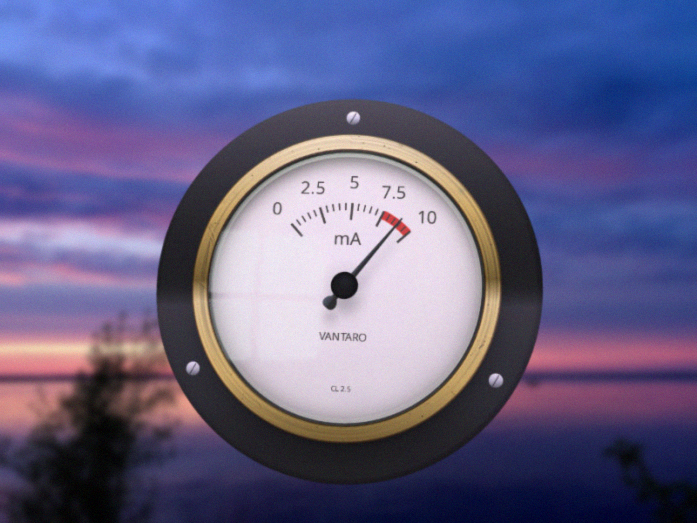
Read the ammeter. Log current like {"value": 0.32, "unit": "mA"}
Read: {"value": 9, "unit": "mA"}
